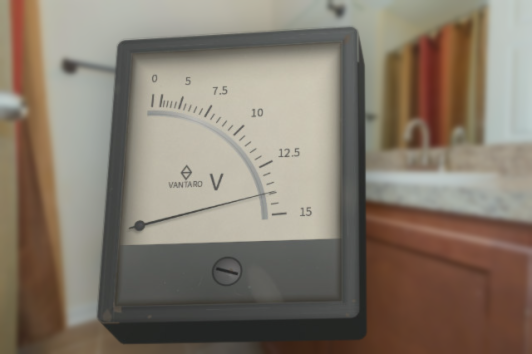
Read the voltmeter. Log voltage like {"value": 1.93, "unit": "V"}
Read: {"value": 14, "unit": "V"}
